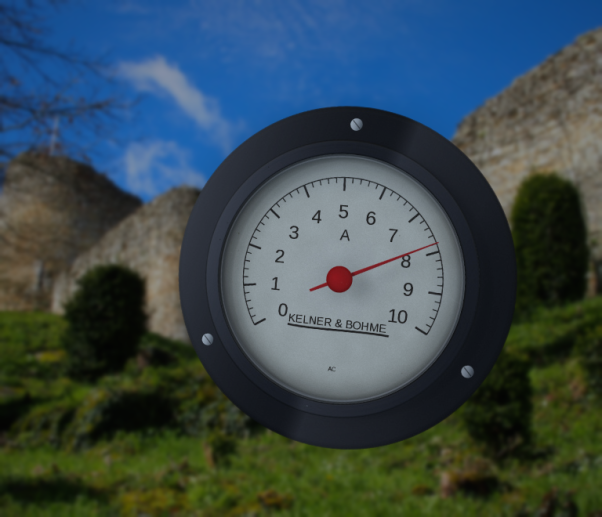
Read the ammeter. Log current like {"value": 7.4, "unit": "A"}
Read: {"value": 7.8, "unit": "A"}
